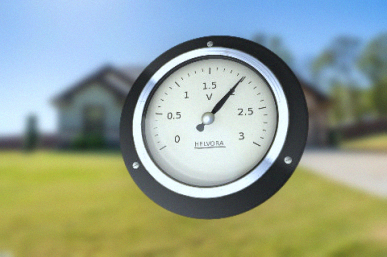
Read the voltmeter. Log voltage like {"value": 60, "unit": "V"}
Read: {"value": 2, "unit": "V"}
